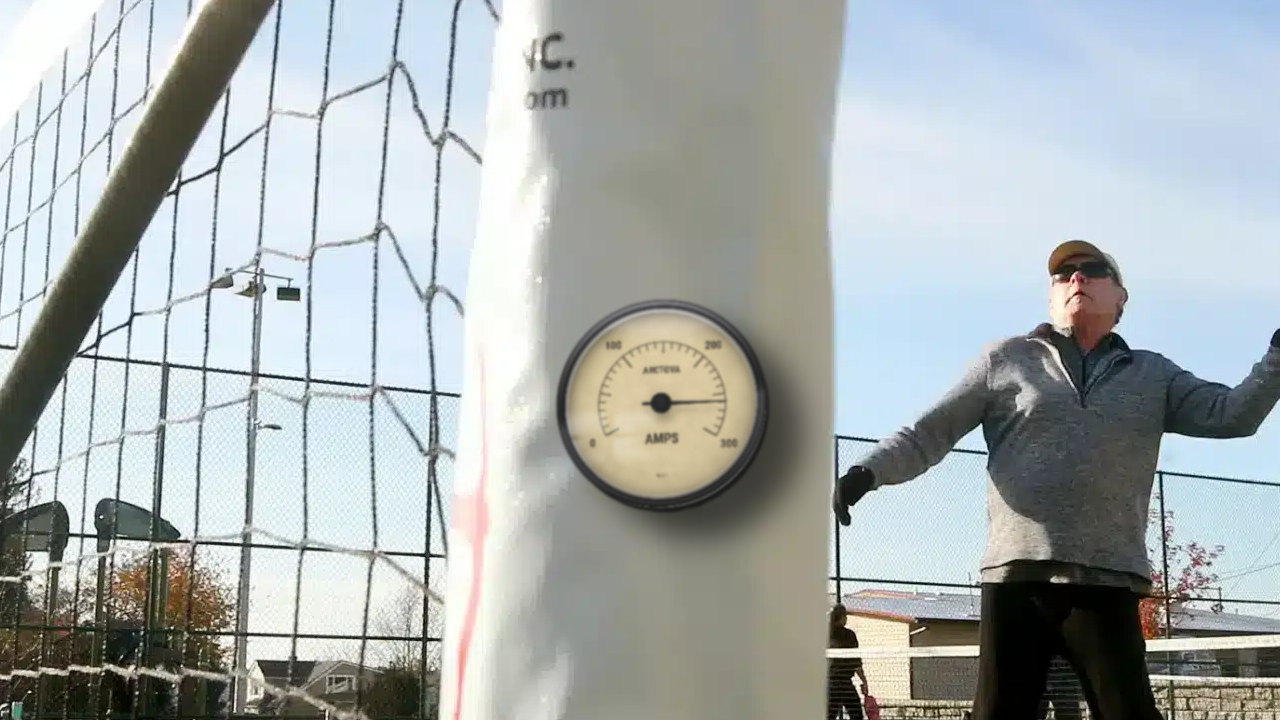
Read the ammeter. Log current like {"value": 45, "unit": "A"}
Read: {"value": 260, "unit": "A"}
